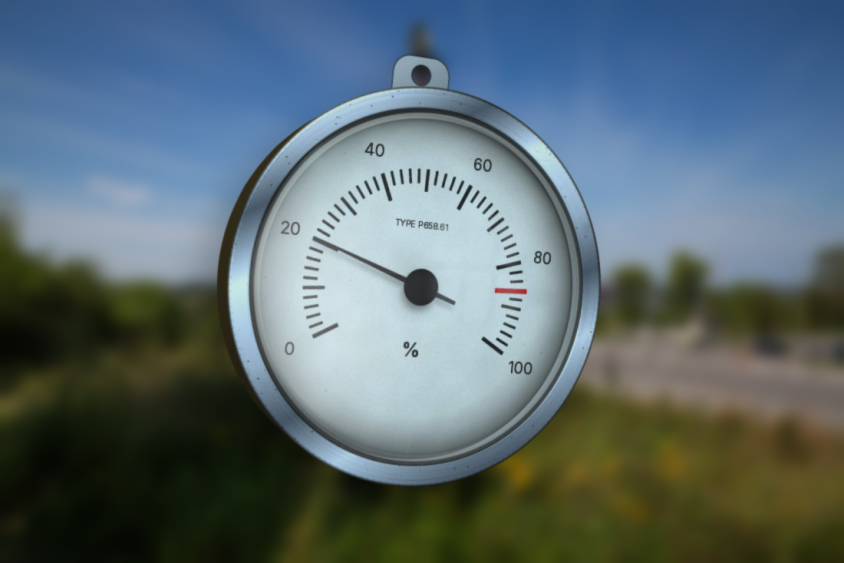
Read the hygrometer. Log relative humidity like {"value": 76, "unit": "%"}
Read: {"value": 20, "unit": "%"}
